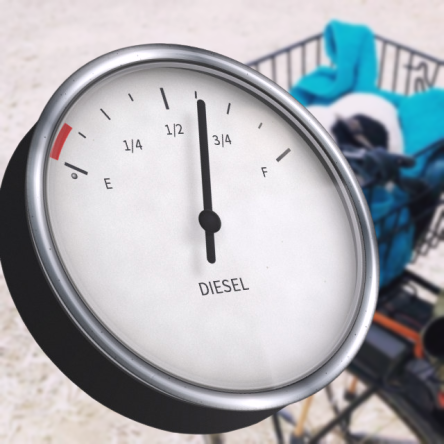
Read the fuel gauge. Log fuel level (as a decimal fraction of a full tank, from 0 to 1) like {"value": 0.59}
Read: {"value": 0.625}
